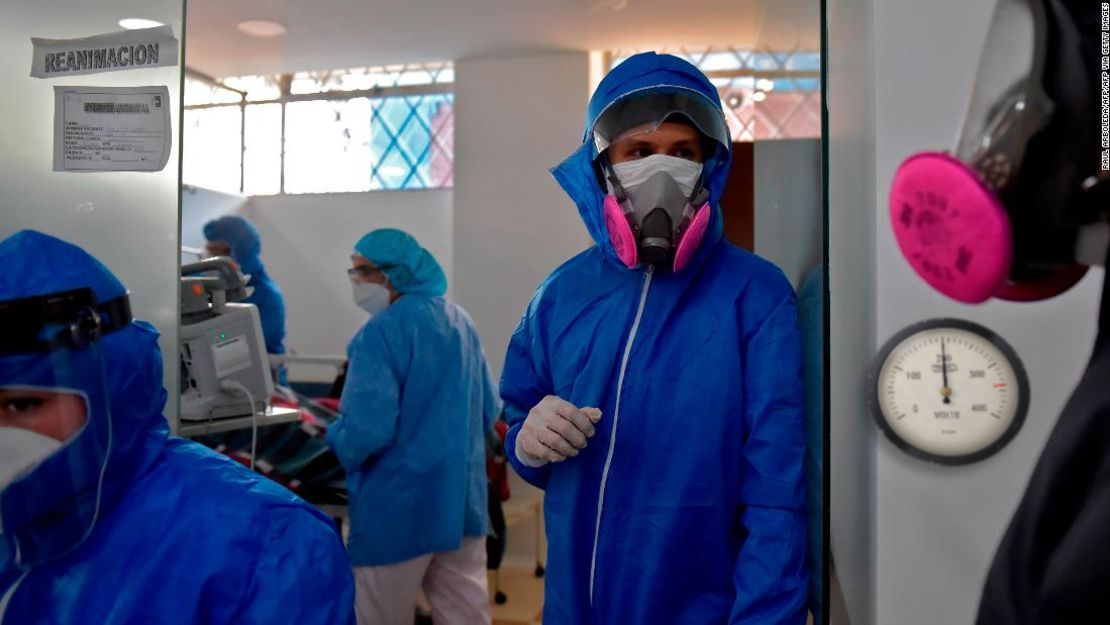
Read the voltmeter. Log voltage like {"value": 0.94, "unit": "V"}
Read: {"value": 200, "unit": "V"}
